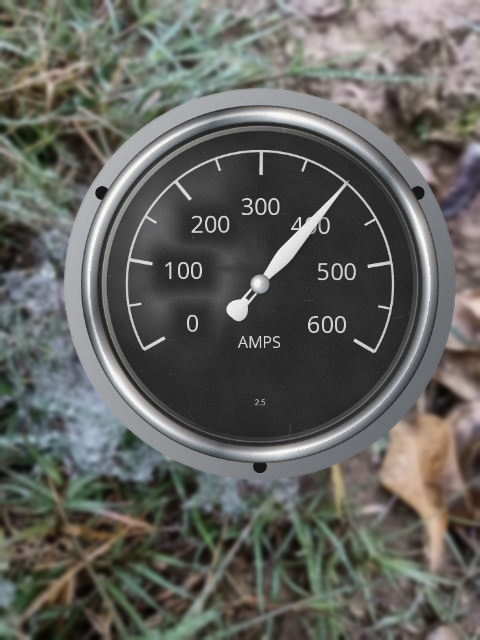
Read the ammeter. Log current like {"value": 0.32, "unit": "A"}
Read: {"value": 400, "unit": "A"}
